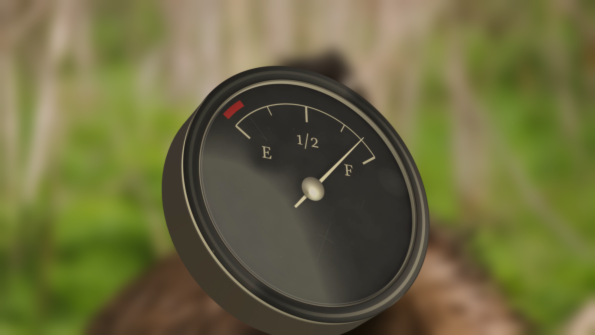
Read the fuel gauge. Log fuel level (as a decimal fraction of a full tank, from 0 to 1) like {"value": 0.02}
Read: {"value": 0.875}
